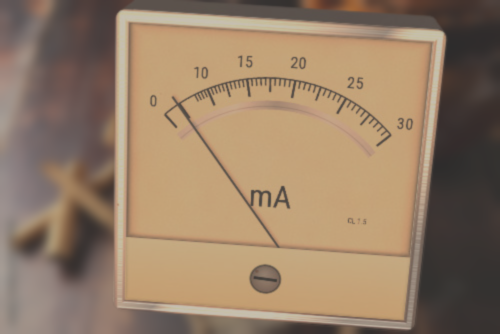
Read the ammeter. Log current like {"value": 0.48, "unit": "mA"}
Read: {"value": 5, "unit": "mA"}
